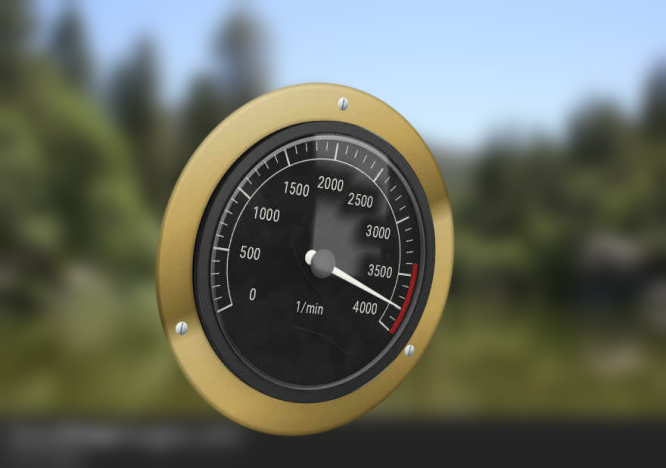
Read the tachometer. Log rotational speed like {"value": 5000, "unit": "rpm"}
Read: {"value": 3800, "unit": "rpm"}
